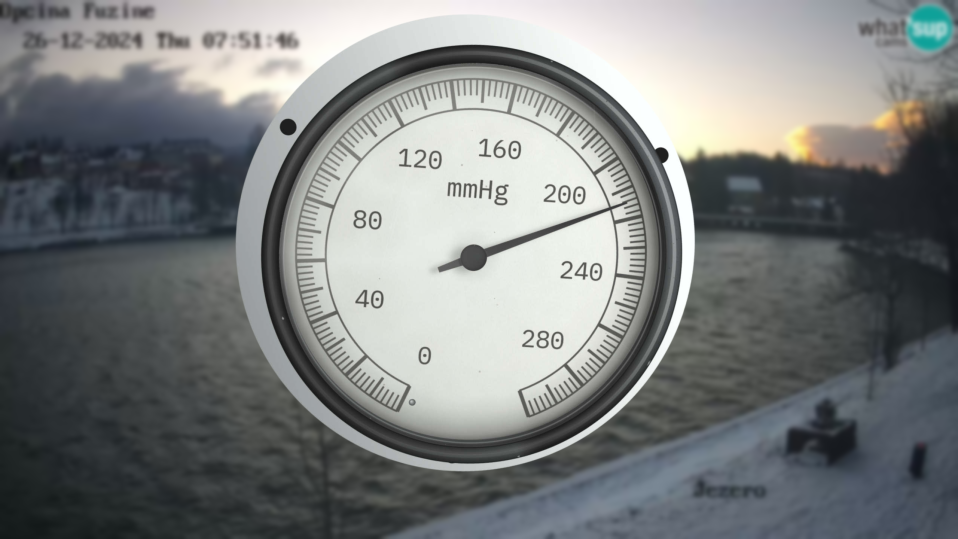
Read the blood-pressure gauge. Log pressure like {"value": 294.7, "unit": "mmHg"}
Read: {"value": 214, "unit": "mmHg"}
